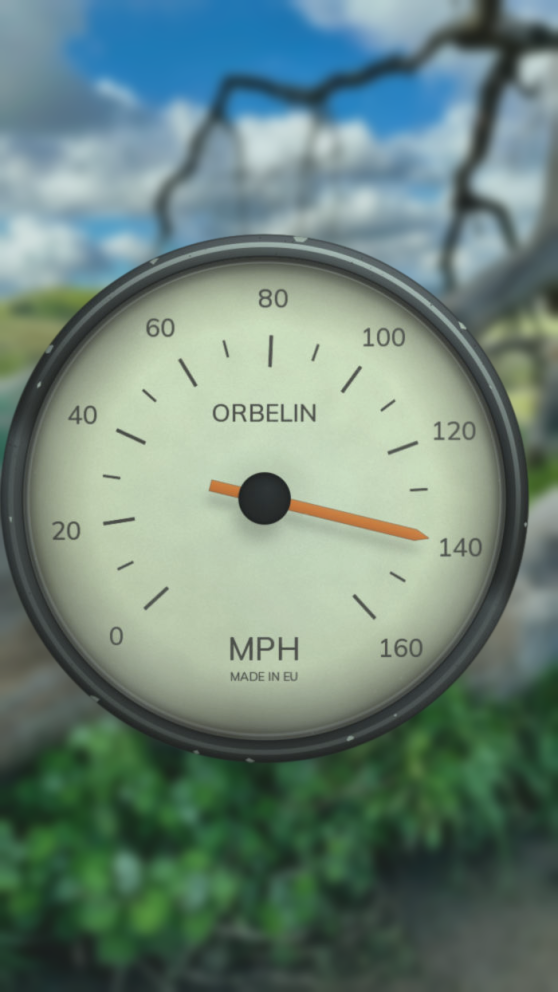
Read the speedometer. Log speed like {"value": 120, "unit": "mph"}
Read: {"value": 140, "unit": "mph"}
